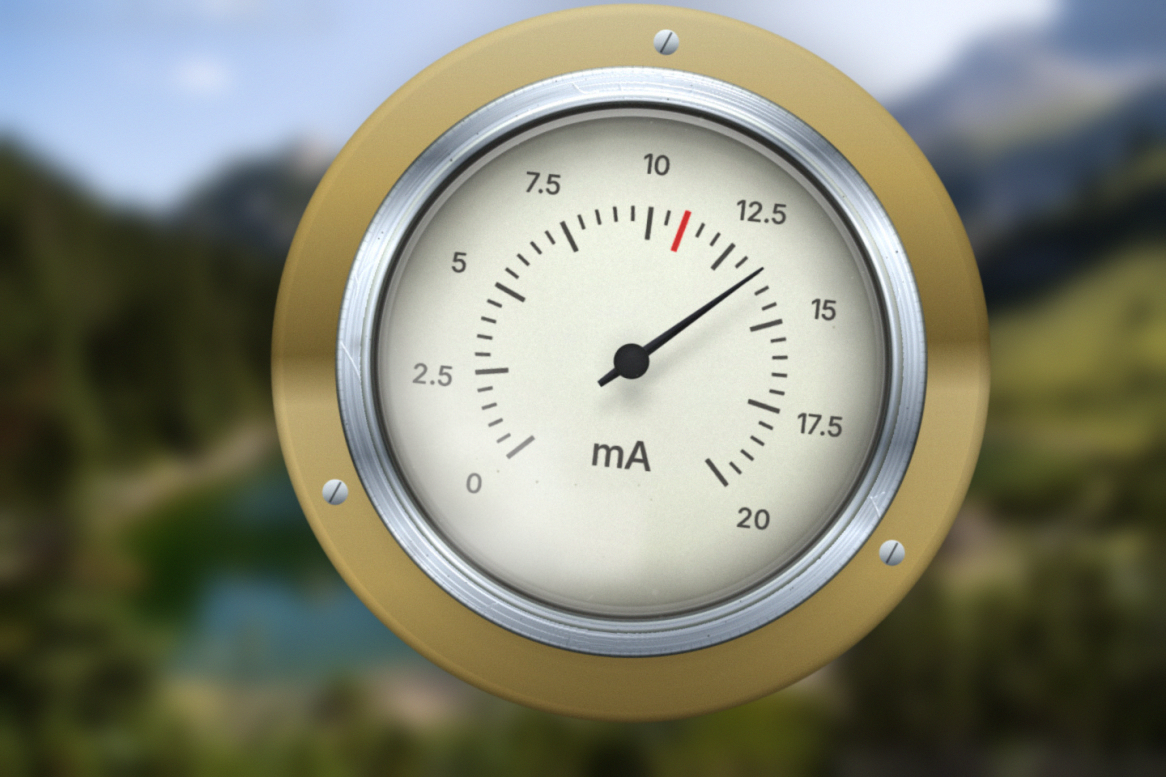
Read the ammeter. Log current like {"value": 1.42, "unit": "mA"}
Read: {"value": 13.5, "unit": "mA"}
